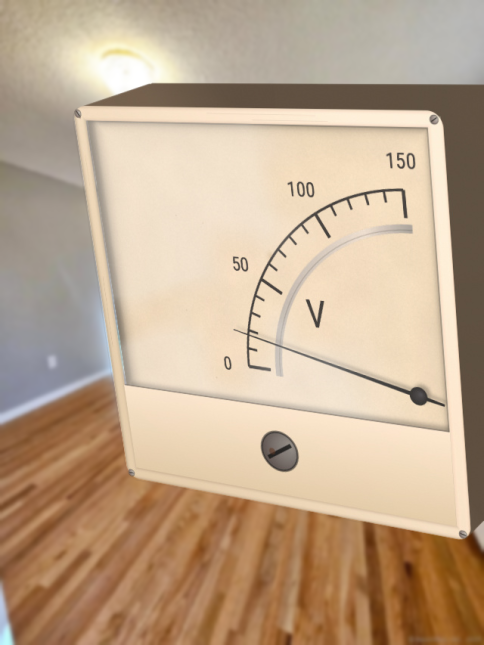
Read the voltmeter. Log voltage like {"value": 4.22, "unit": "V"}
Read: {"value": 20, "unit": "V"}
